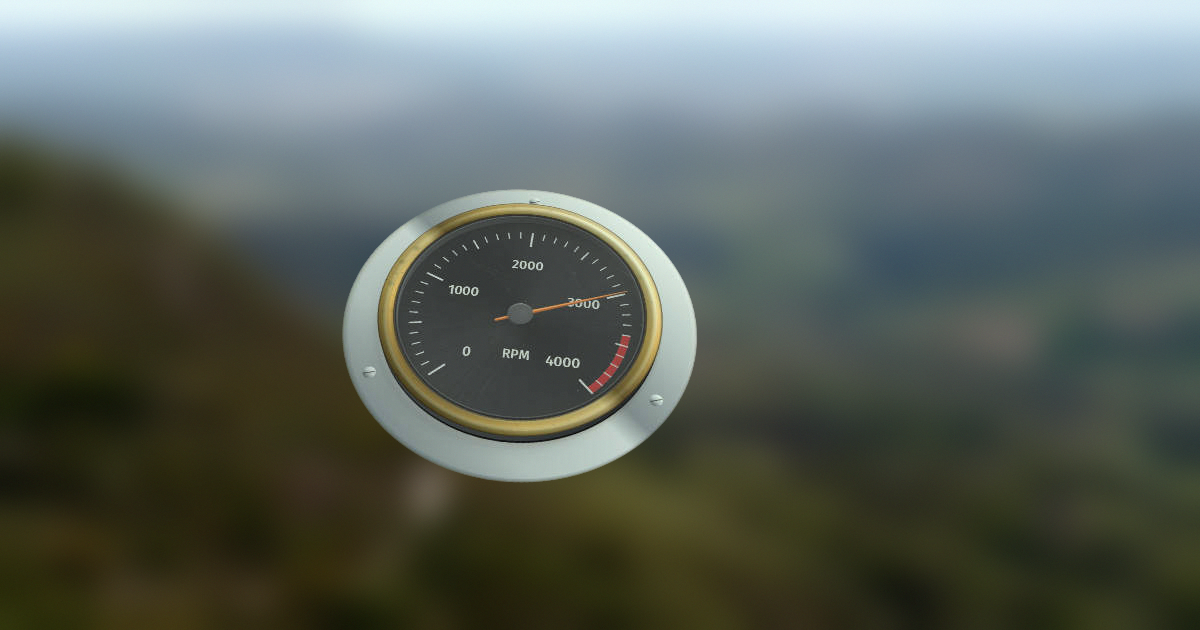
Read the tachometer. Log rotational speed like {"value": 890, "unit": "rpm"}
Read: {"value": 3000, "unit": "rpm"}
